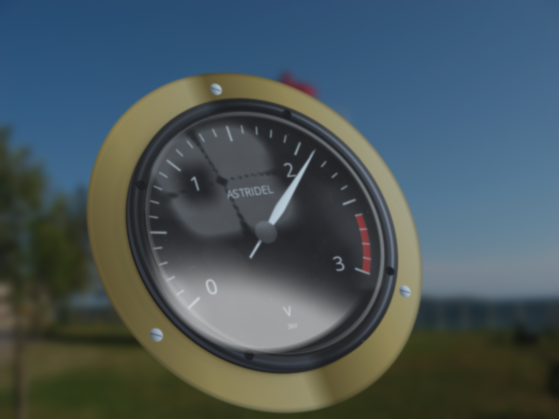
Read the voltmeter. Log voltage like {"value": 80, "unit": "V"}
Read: {"value": 2.1, "unit": "V"}
